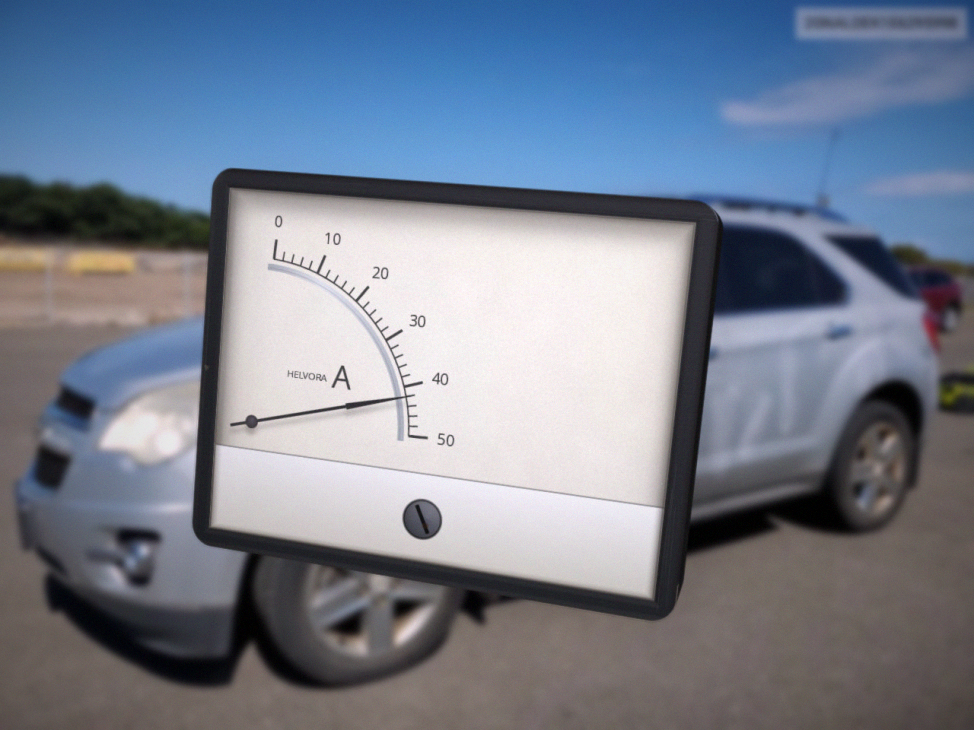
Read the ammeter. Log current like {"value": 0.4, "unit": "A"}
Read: {"value": 42, "unit": "A"}
